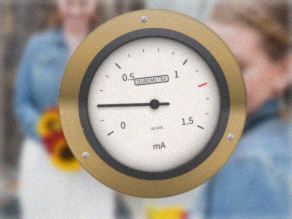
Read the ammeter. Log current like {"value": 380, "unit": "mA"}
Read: {"value": 0.2, "unit": "mA"}
